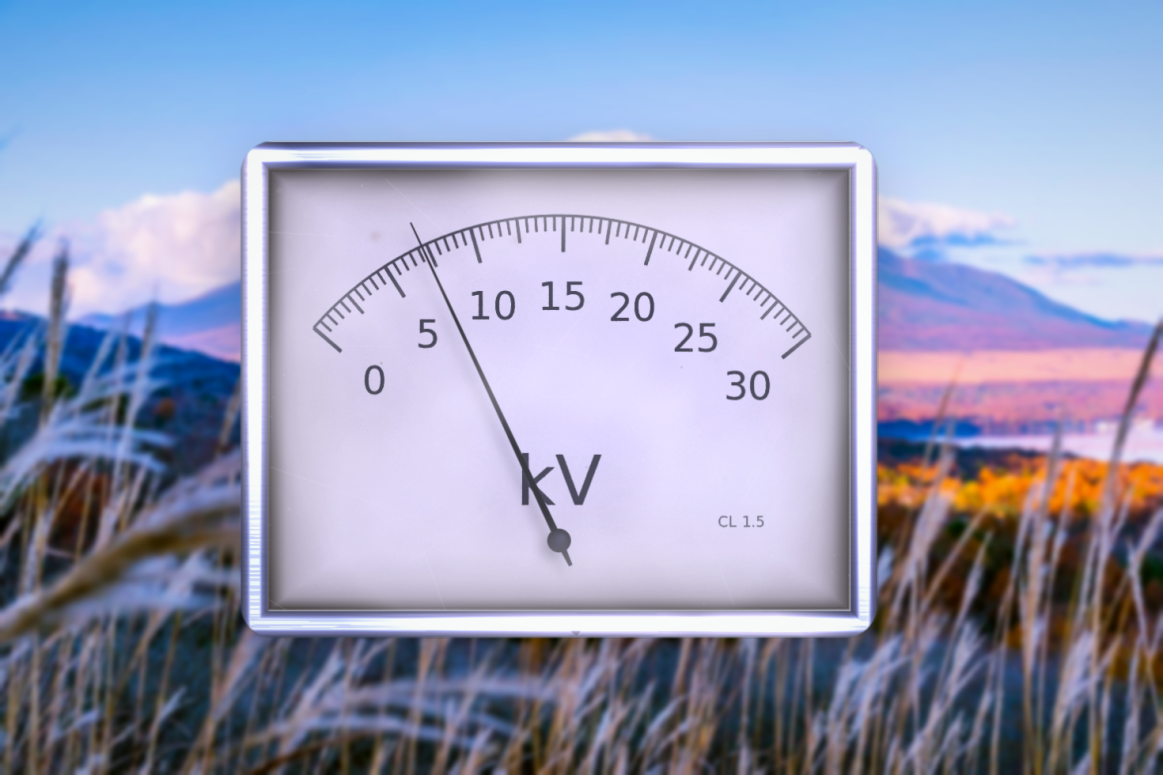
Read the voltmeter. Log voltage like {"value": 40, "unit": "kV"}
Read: {"value": 7.25, "unit": "kV"}
